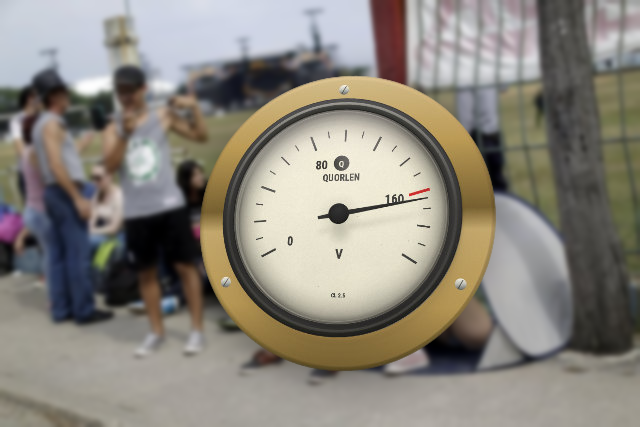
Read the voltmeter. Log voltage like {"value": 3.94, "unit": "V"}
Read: {"value": 165, "unit": "V"}
